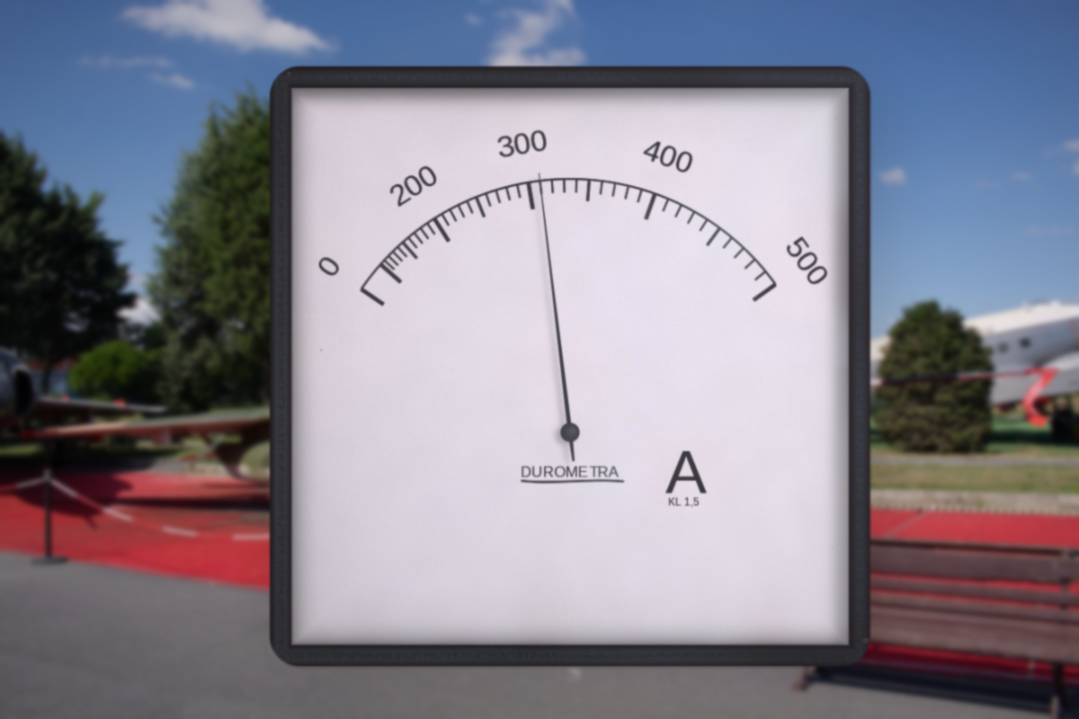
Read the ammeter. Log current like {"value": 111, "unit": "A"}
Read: {"value": 310, "unit": "A"}
